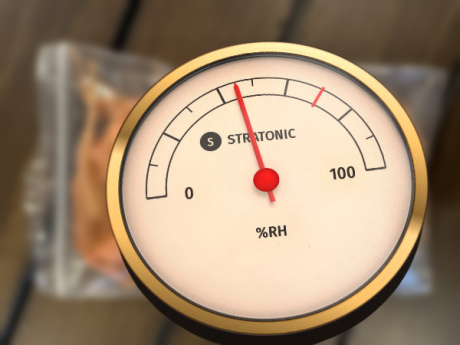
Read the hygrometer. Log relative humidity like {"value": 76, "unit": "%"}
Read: {"value": 45, "unit": "%"}
